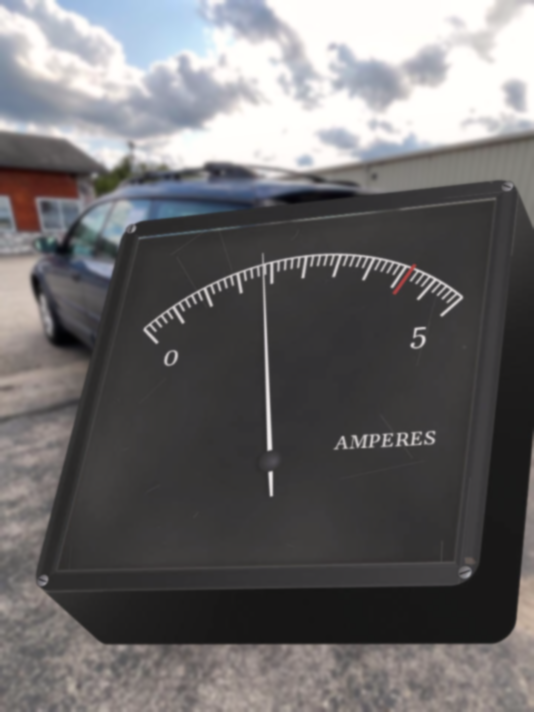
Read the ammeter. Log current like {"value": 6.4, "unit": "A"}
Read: {"value": 1.9, "unit": "A"}
